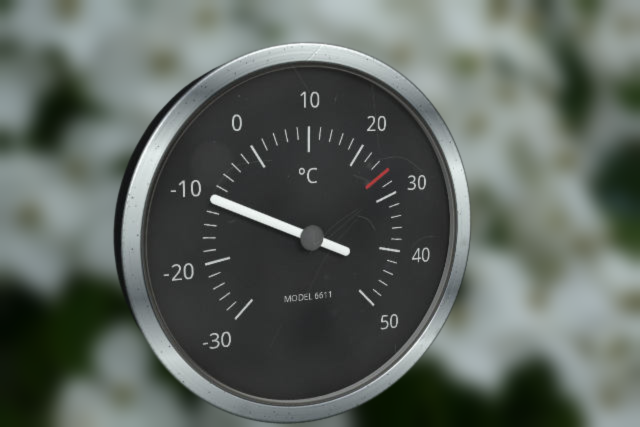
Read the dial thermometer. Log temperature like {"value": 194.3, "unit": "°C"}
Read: {"value": -10, "unit": "°C"}
